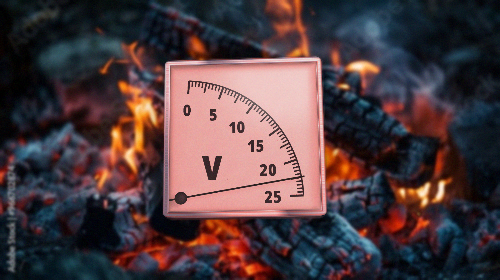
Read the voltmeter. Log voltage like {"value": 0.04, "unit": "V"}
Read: {"value": 22.5, "unit": "V"}
